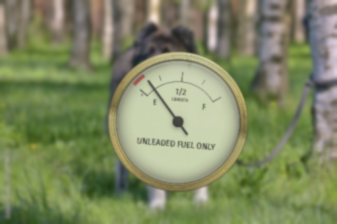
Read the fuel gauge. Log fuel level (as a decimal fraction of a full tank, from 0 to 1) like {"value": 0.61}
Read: {"value": 0.125}
